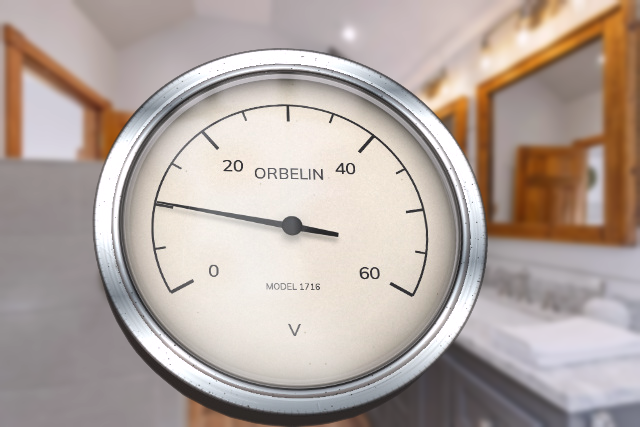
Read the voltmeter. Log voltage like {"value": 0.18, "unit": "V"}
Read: {"value": 10, "unit": "V"}
